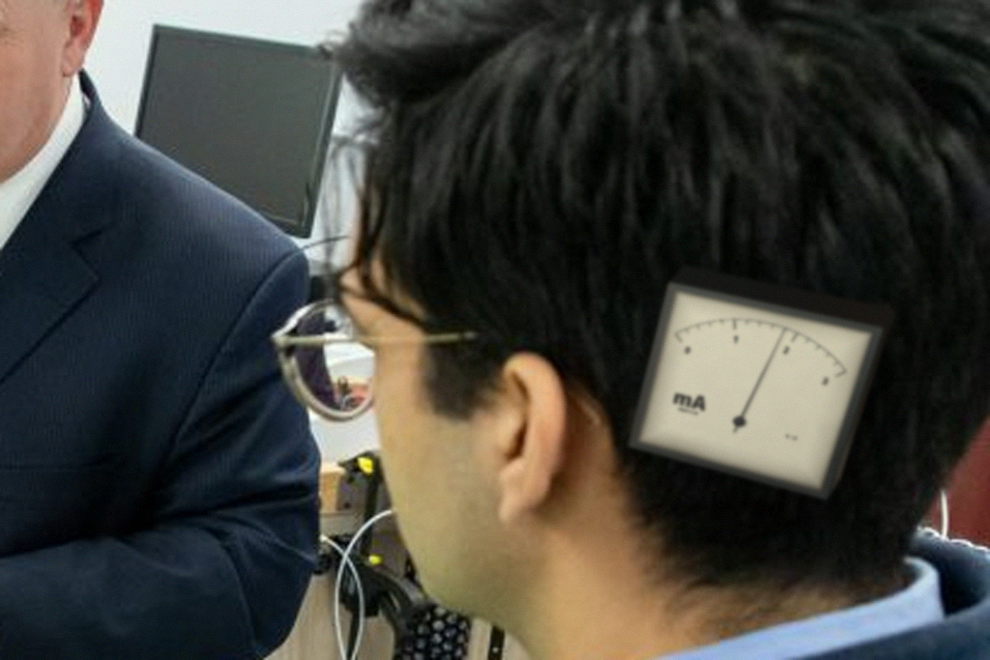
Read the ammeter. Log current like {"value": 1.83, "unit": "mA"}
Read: {"value": 1.8, "unit": "mA"}
